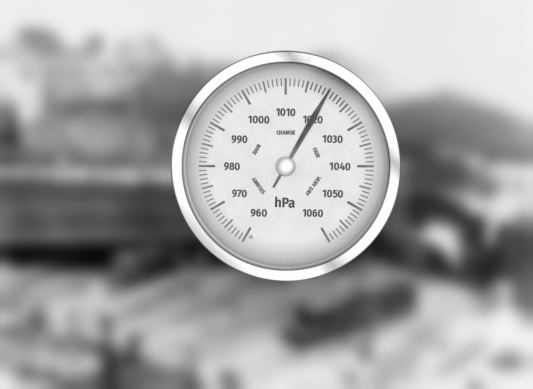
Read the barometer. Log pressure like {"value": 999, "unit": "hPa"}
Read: {"value": 1020, "unit": "hPa"}
